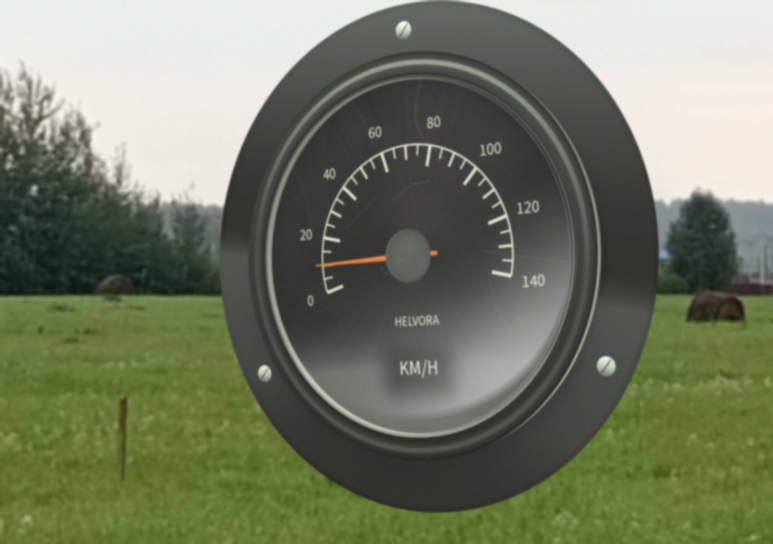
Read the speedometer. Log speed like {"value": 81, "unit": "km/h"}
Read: {"value": 10, "unit": "km/h"}
